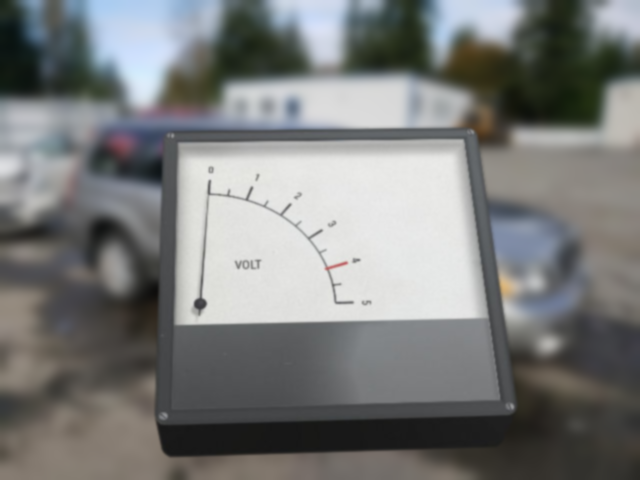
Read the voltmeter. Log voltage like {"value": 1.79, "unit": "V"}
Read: {"value": 0, "unit": "V"}
